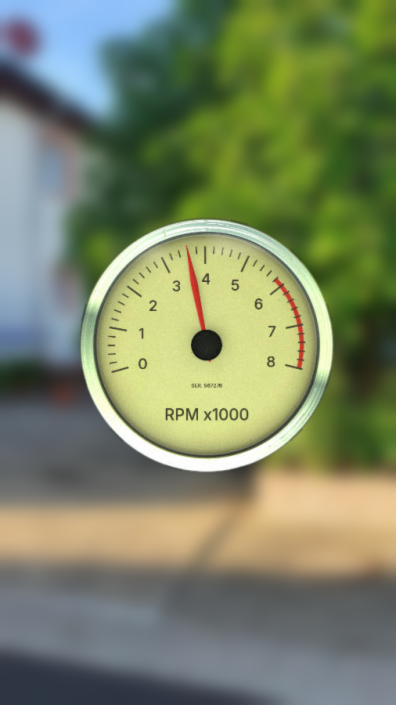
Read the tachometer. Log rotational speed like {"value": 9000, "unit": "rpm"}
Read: {"value": 3600, "unit": "rpm"}
